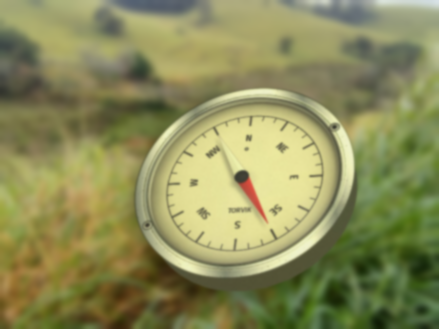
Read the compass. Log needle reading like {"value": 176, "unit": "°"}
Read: {"value": 150, "unit": "°"}
